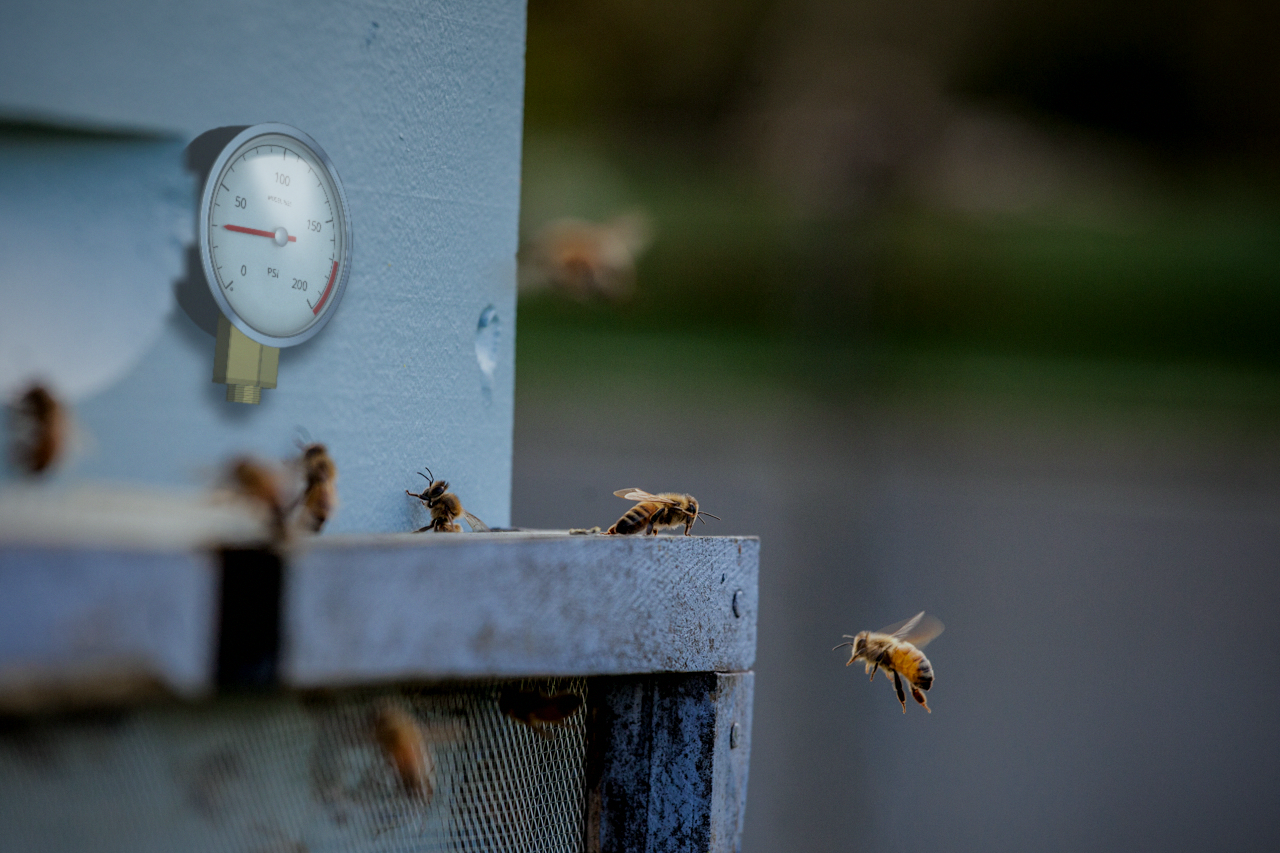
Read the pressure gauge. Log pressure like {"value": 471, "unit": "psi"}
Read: {"value": 30, "unit": "psi"}
